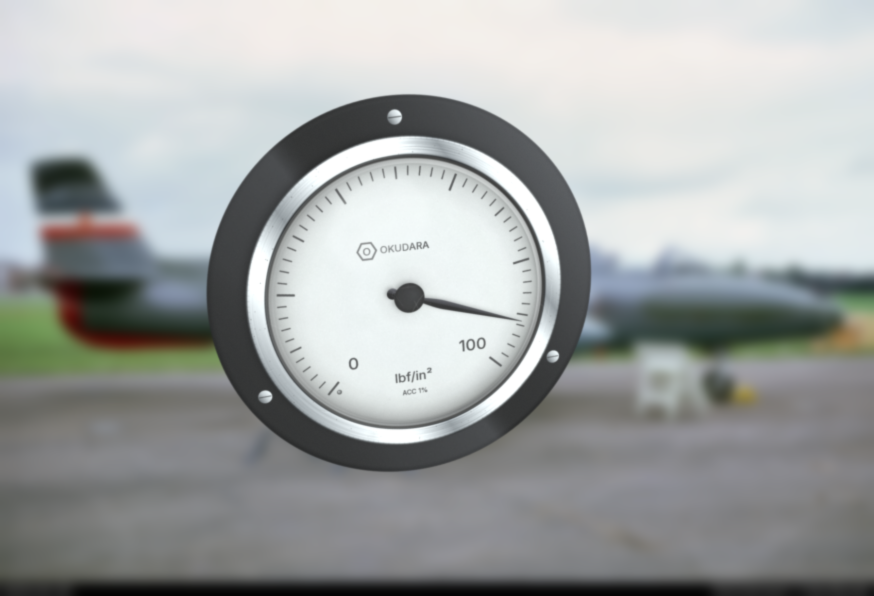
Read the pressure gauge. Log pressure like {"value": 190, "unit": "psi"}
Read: {"value": 91, "unit": "psi"}
